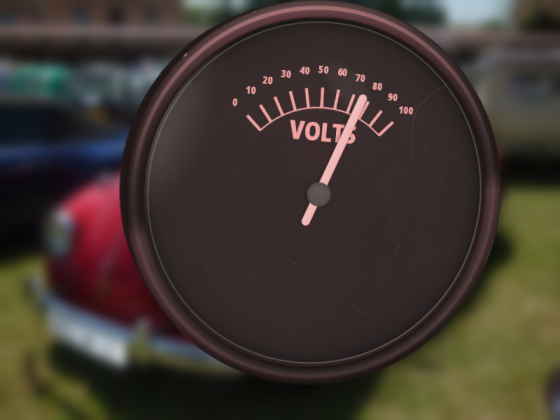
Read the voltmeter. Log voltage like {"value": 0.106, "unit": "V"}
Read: {"value": 75, "unit": "V"}
